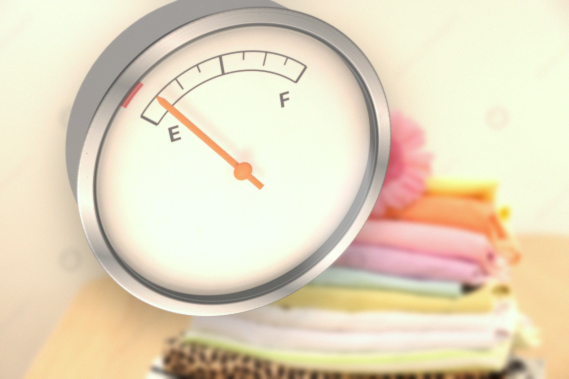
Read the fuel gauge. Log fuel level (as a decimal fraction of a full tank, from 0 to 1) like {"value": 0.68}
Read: {"value": 0.125}
